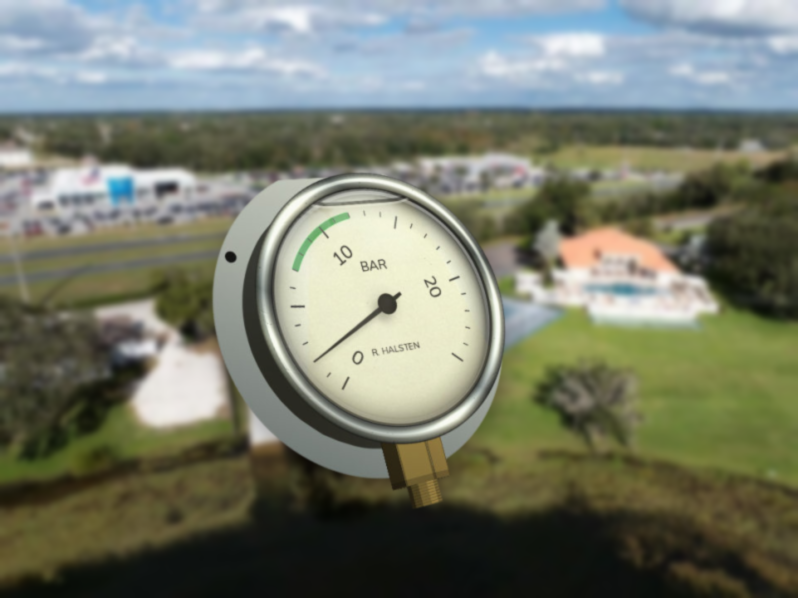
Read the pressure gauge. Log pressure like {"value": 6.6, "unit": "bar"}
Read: {"value": 2, "unit": "bar"}
